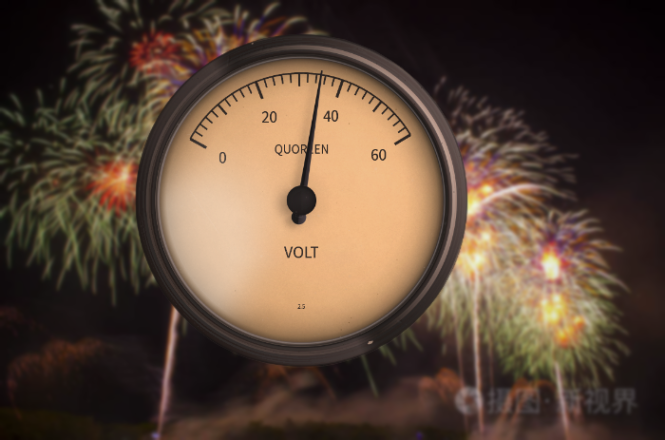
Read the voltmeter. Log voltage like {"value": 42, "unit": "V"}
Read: {"value": 35, "unit": "V"}
